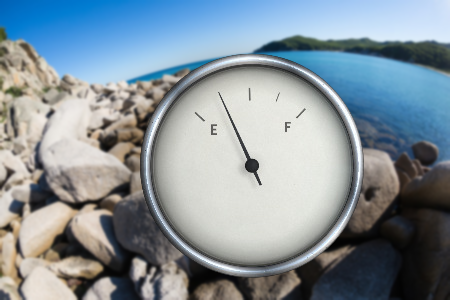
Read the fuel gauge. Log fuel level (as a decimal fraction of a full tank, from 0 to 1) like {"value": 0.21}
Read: {"value": 0.25}
